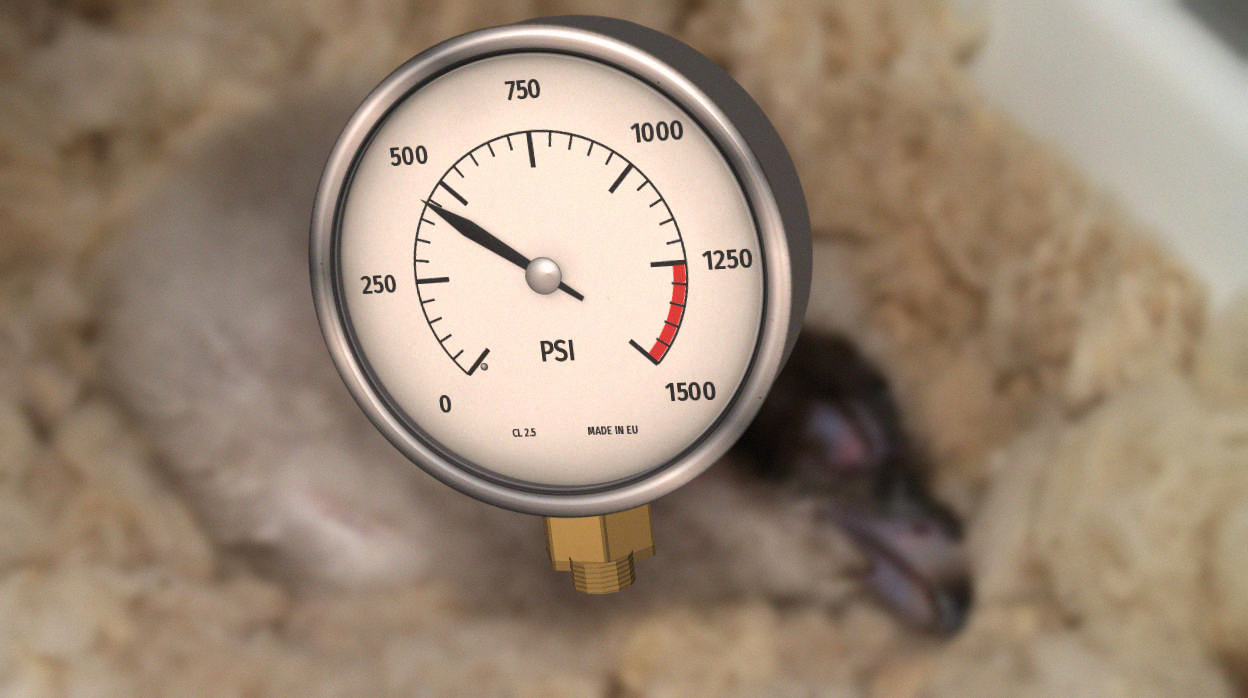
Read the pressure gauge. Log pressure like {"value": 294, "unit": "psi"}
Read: {"value": 450, "unit": "psi"}
